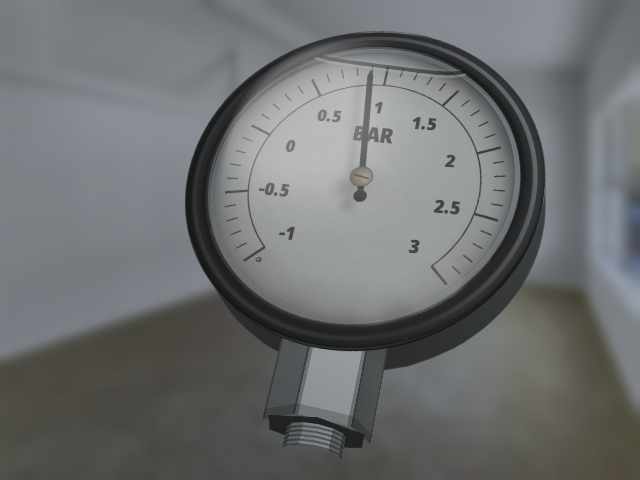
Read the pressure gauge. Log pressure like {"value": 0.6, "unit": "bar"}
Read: {"value": 0.9, "unit": "bar"}
